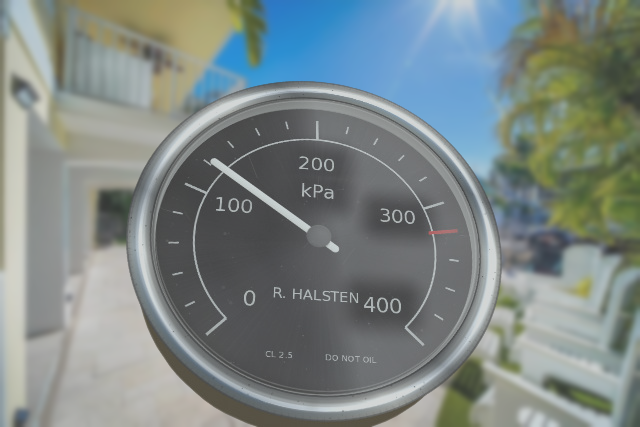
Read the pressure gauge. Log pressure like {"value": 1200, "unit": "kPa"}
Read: {"value": 120, "unit": "kPa"}
